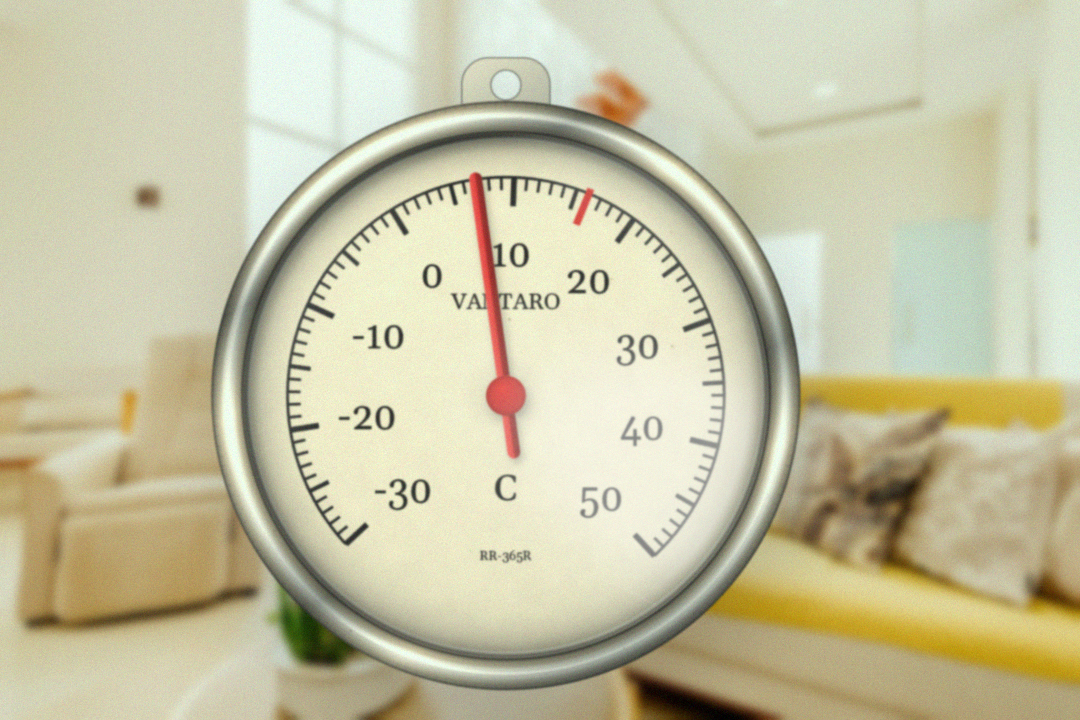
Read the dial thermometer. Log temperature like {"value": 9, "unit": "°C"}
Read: {"value": 7, "unit": "°C"}
